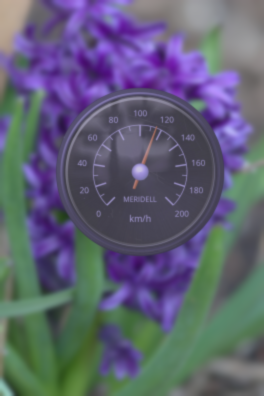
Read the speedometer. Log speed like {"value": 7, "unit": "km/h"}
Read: {"value": 115, "unit": "km/h"}
